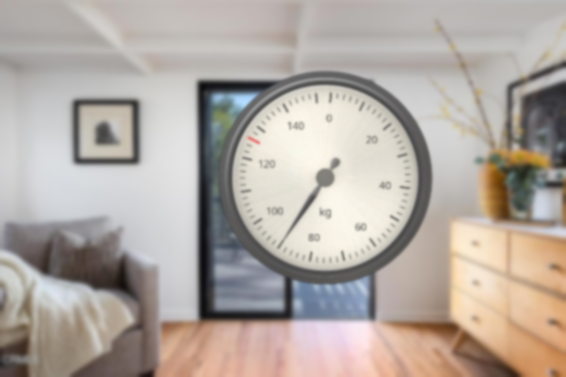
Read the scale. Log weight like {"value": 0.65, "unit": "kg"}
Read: {"value": 90, "unit": "kg"}
